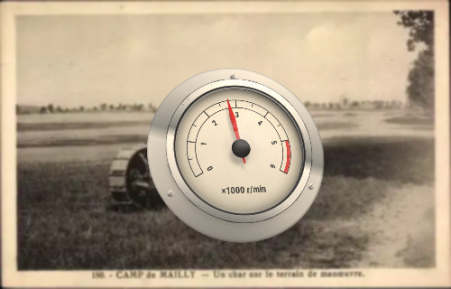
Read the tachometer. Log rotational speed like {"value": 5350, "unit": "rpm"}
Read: {"value": 2750, "unit": "rpm"}
